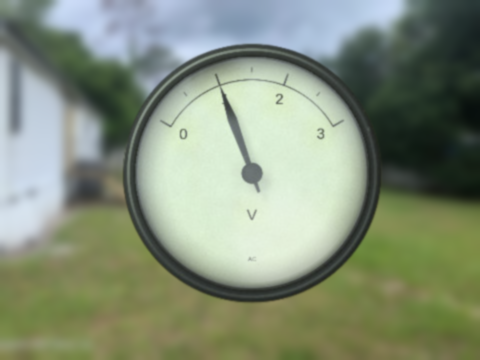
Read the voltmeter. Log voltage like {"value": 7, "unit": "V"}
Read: {"value": 1, "unit": "V"}
